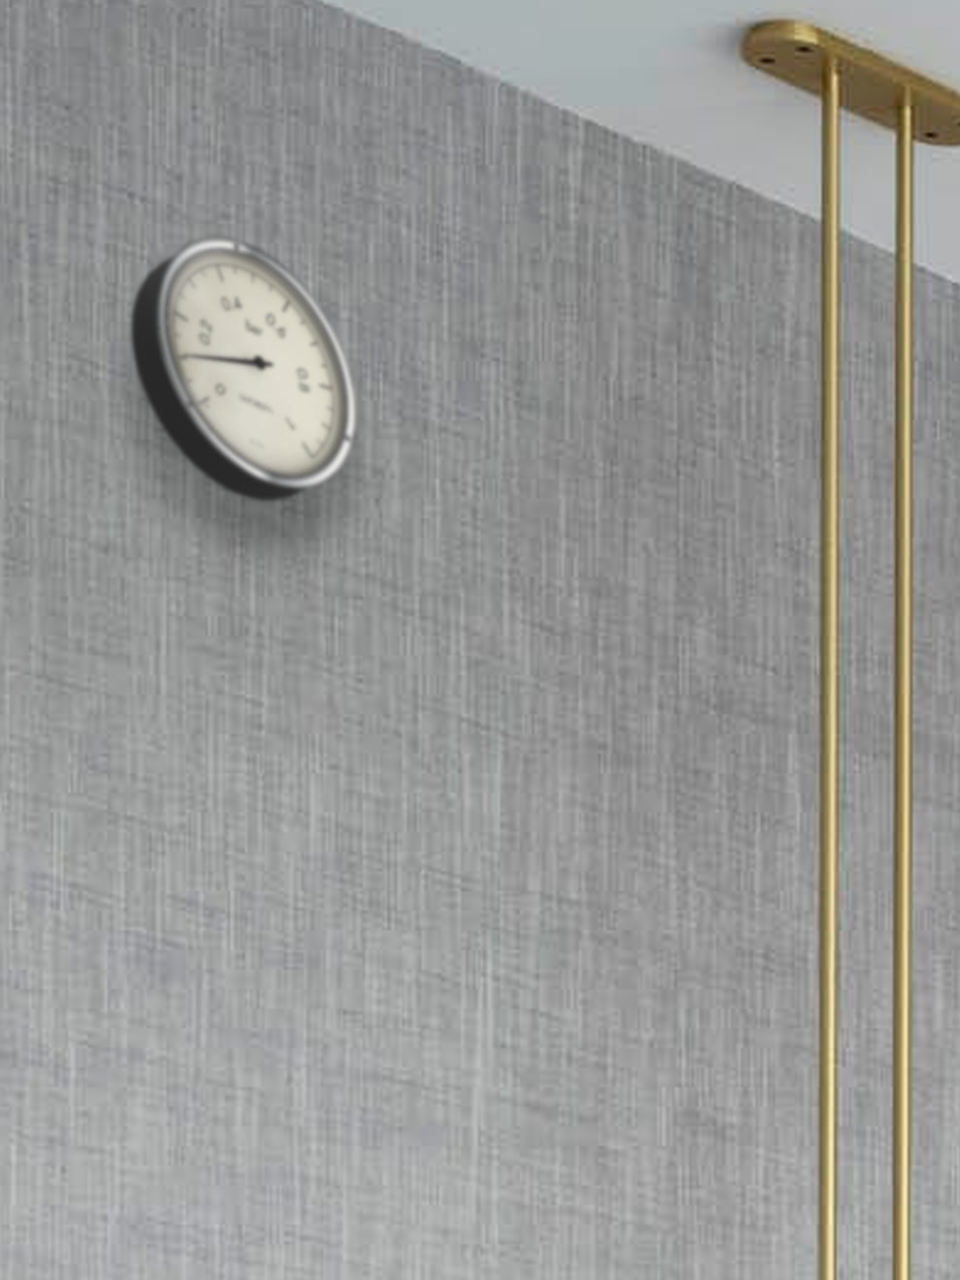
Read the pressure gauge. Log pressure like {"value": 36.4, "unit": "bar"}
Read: {"value": 0.1, "unit": "bar"}
